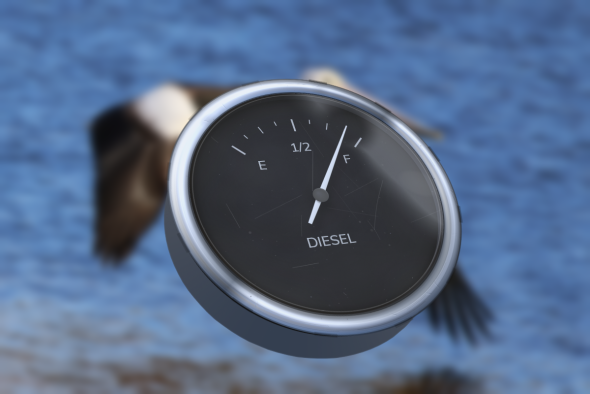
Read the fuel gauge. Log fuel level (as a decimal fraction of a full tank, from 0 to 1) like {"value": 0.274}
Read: {"value": 0.875}
